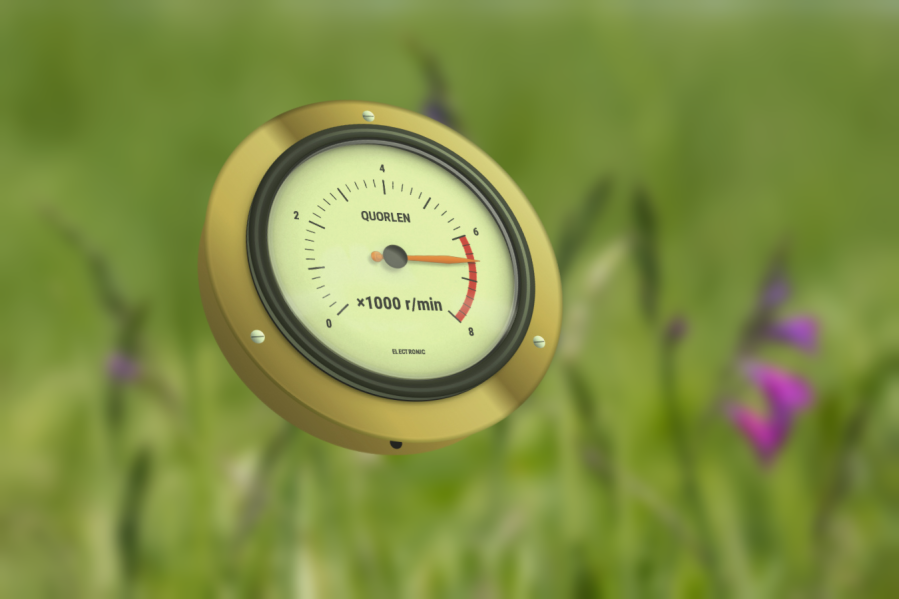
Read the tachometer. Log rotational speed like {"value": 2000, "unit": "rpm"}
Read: {"value": 6600, "unit": "rpm"}
